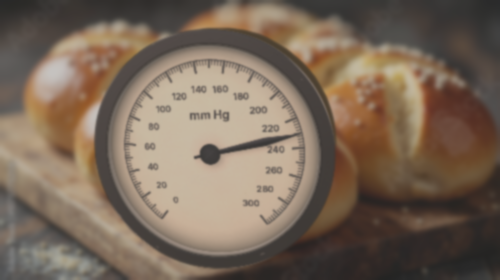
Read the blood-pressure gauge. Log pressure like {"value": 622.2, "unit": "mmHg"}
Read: {"value": 230, "unit": "mmHg"}
